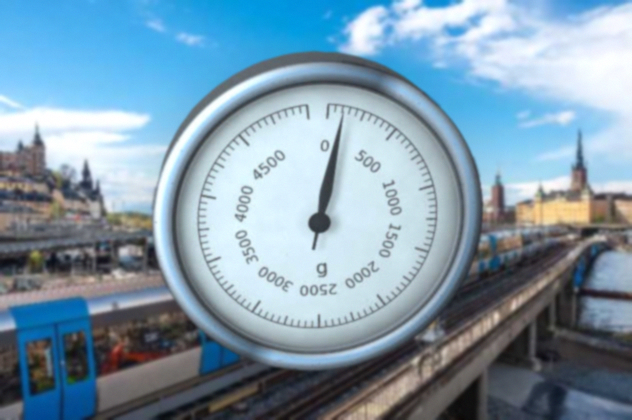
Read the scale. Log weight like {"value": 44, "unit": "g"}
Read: {"value": 100, "unit": "g"}
